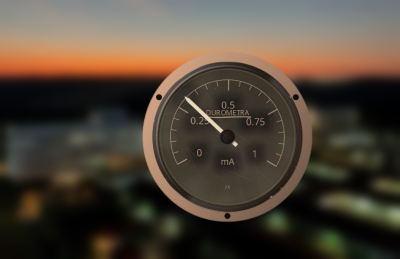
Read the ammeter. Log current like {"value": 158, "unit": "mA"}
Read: {"value": 0.3, "unit": "mA"}
